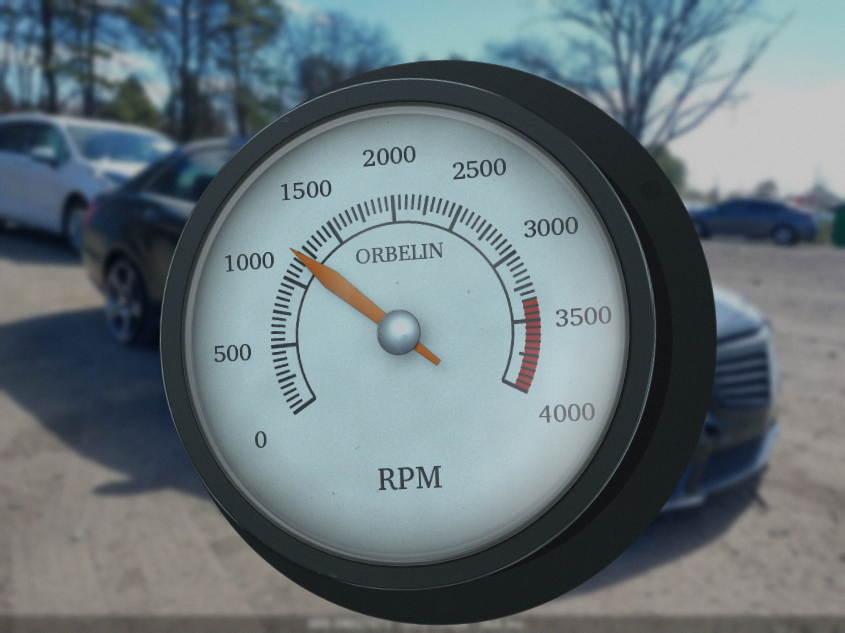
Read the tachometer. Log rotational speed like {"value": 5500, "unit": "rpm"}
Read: {"value": 1200, "unit": "rpm"}
